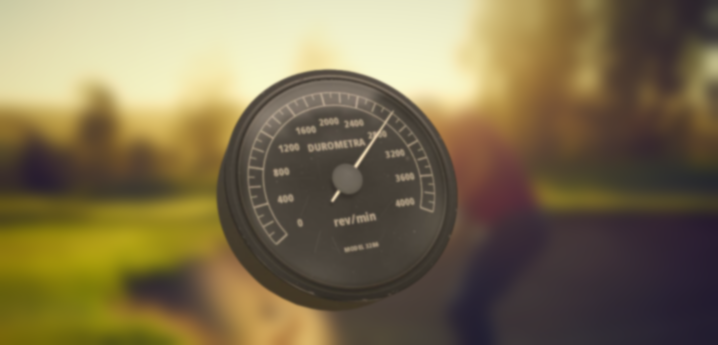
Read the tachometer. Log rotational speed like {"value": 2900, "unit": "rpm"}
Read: {"value": 2800, "unit": "rpm"}
